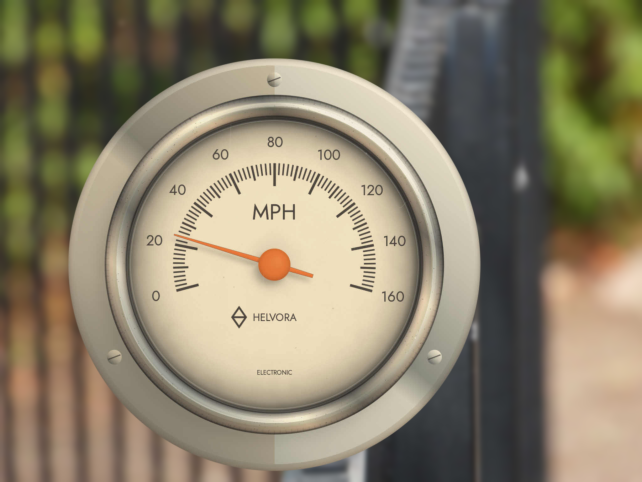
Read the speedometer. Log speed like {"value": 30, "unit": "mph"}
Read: {"value": 24, "unit": "mph"}
